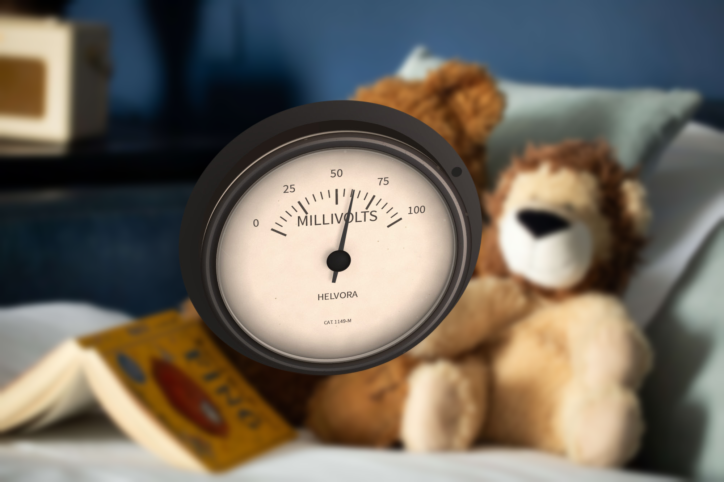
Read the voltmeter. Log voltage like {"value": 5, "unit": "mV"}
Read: {"value": 60, "unit": "mV"}
